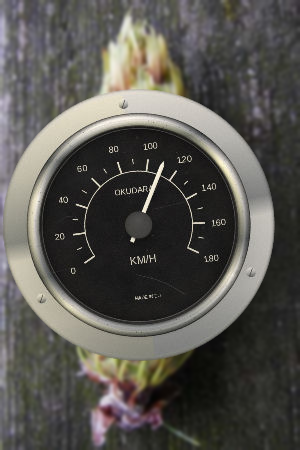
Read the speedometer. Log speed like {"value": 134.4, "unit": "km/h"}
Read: {"value": 110, "unit": "km/h"}
